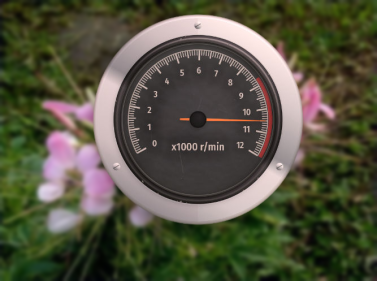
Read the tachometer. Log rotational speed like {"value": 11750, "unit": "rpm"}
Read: {"value": 10500, "unit": "rpm"}
